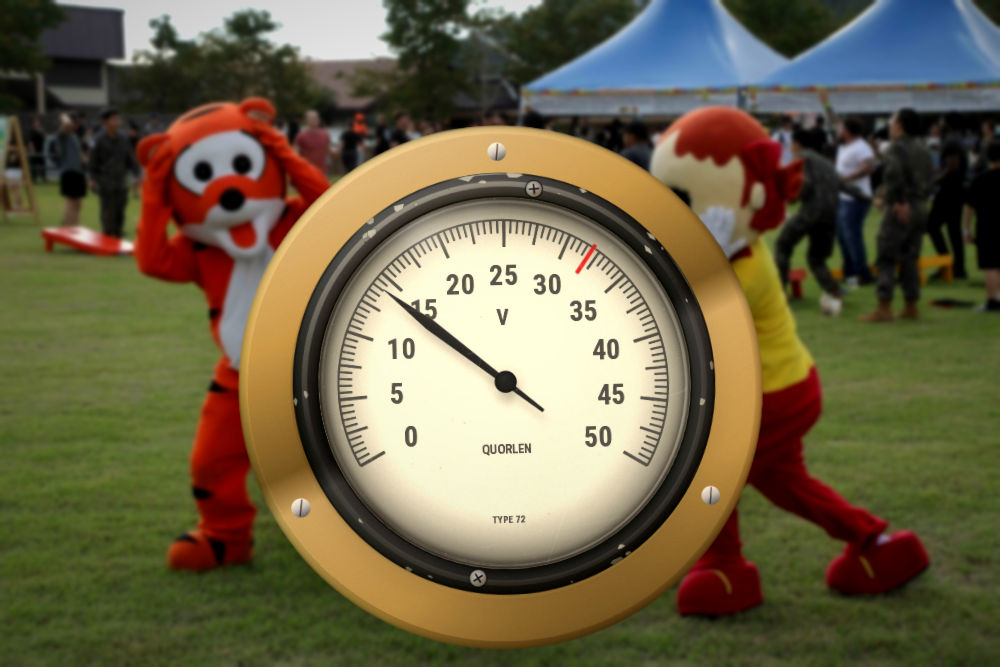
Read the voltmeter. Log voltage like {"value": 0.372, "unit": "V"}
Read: {"value": 14, "unit": "V"}
